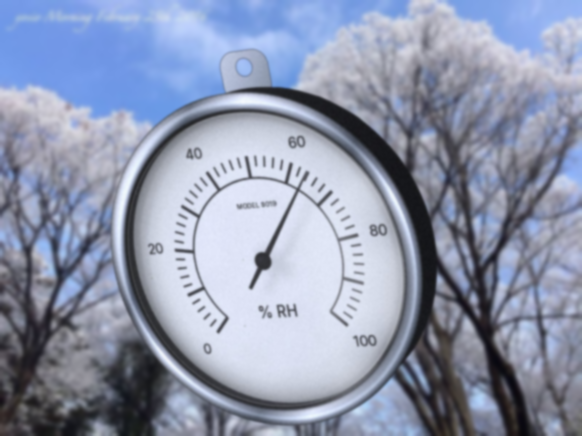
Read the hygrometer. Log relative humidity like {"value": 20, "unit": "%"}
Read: {"value": 64, "unit": "%"}
